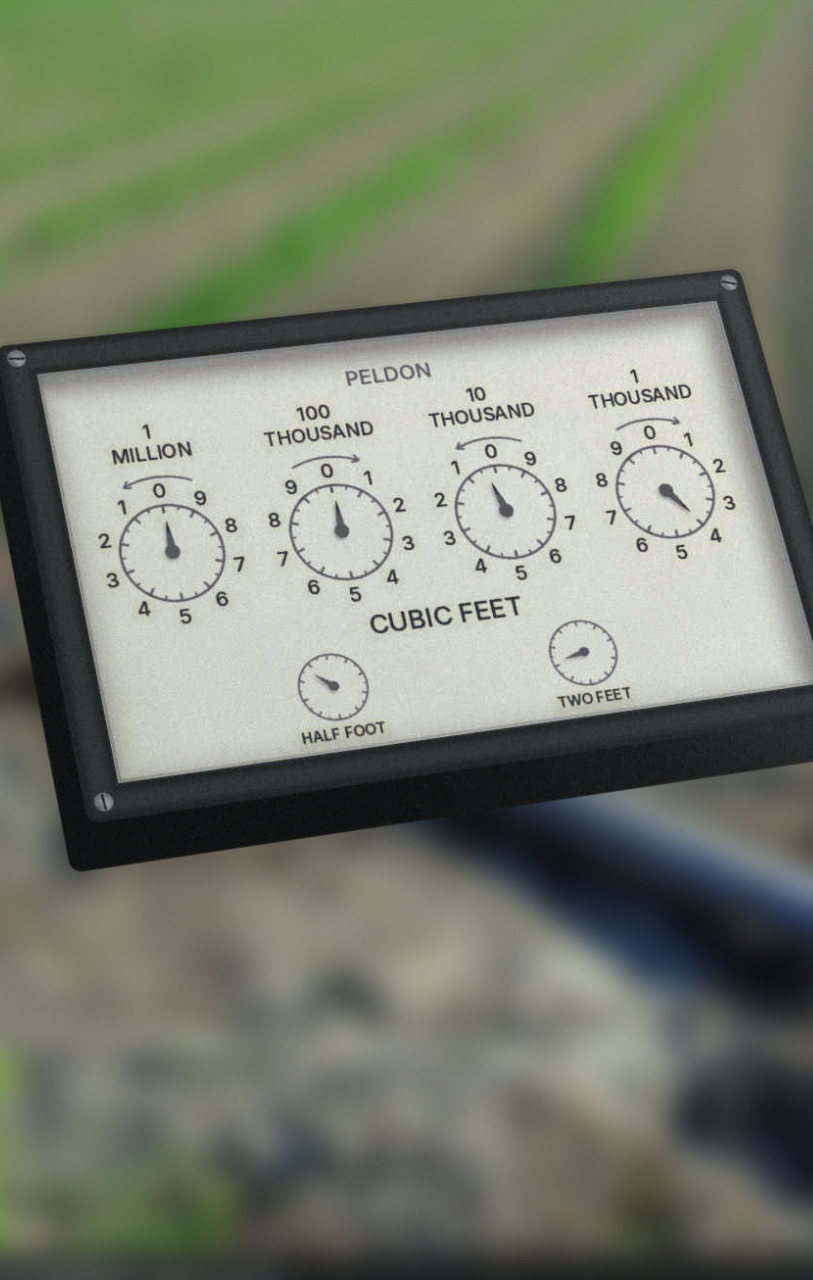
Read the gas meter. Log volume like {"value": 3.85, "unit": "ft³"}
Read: {"value": 400, "unit": "ft³"}
